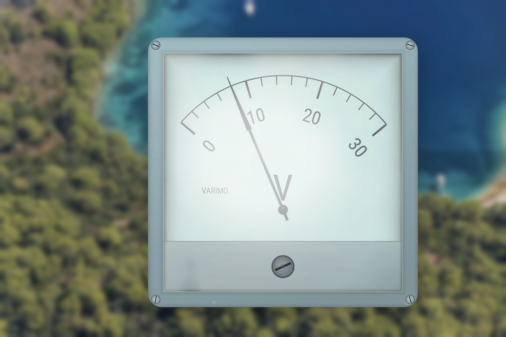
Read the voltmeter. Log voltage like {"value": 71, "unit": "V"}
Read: {"value": 8, "unit": "V"}
